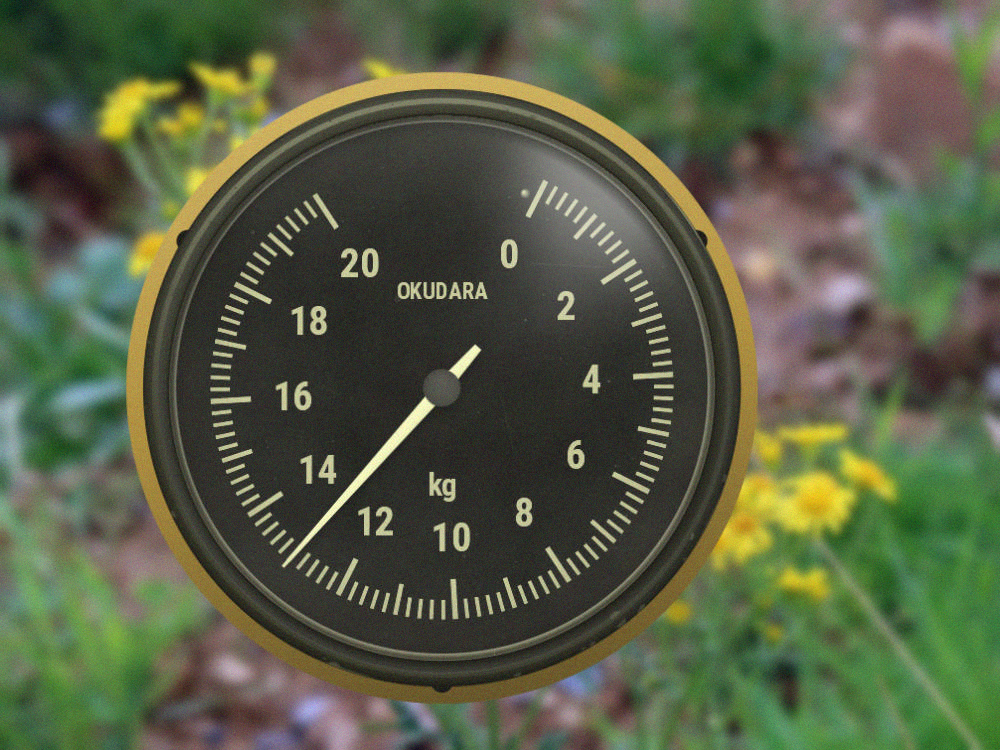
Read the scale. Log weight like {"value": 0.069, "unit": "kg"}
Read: {"value": 13, "unit": "kg"}
